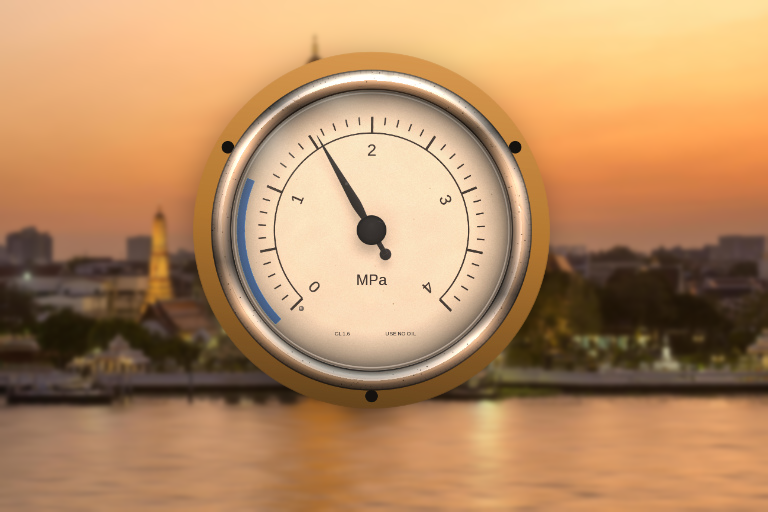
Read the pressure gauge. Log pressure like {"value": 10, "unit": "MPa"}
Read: {"value": 1.55, "unit": "MPa"}
